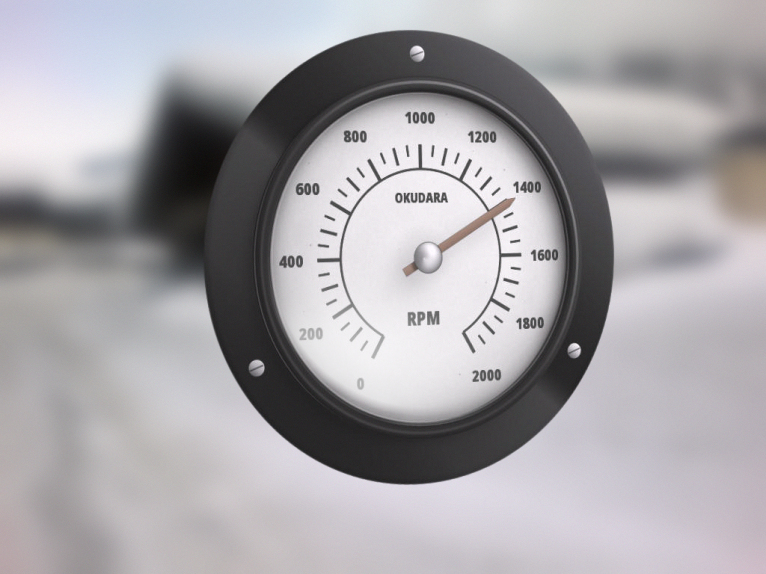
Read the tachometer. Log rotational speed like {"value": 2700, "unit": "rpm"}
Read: {"value": 1400, "unit": "rpm"}
